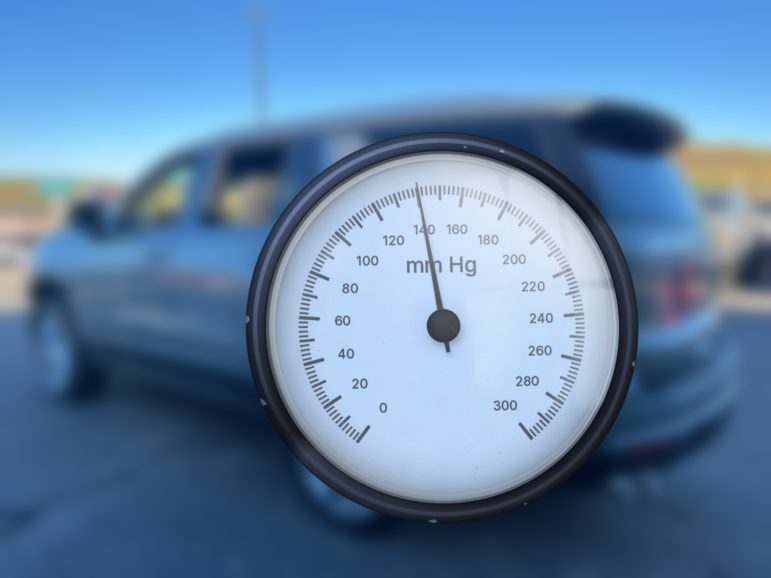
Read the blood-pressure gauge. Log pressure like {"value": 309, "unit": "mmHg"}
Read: {"value": 140, "unit": "mmHg"}
